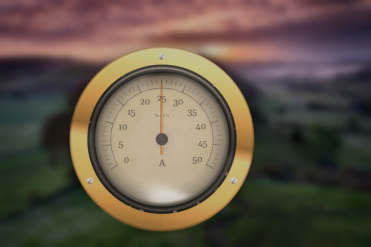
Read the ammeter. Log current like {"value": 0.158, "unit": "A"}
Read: {"value": 25, "unit": "A"}
